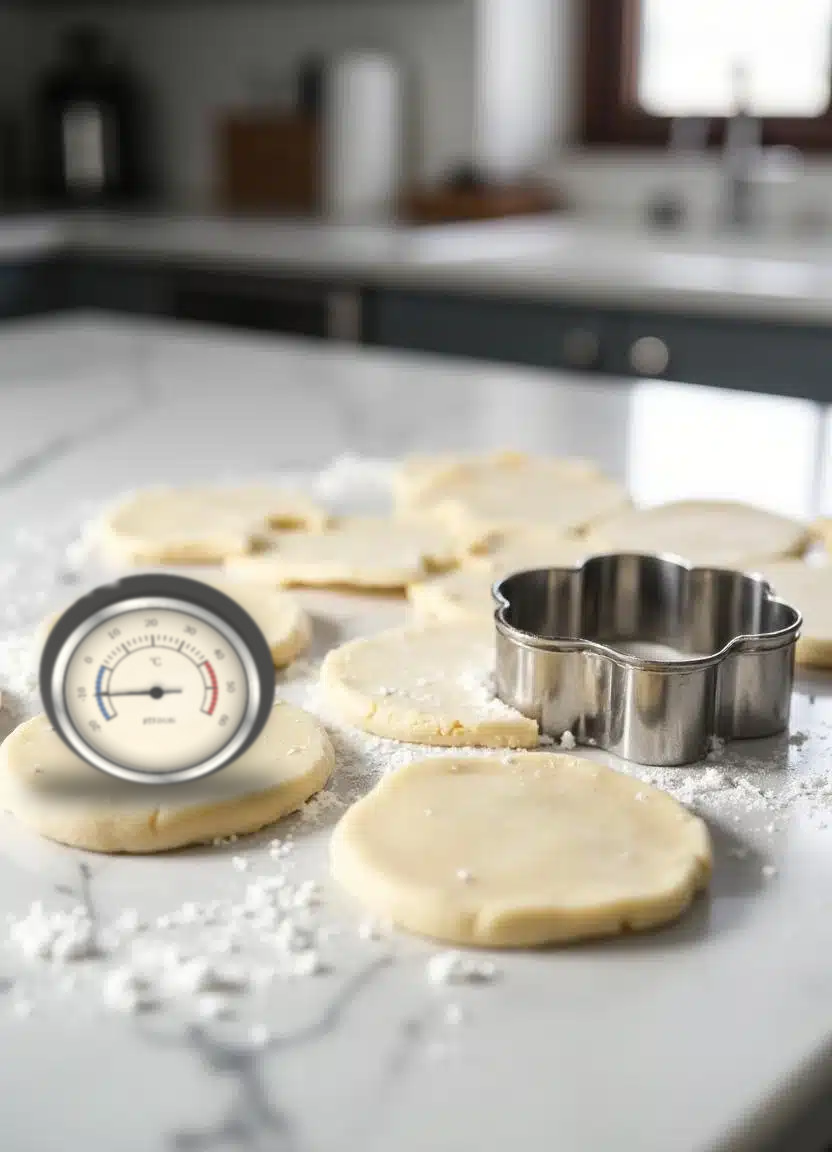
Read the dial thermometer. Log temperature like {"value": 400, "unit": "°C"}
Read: {"value": -10, "unit": "°C"}
